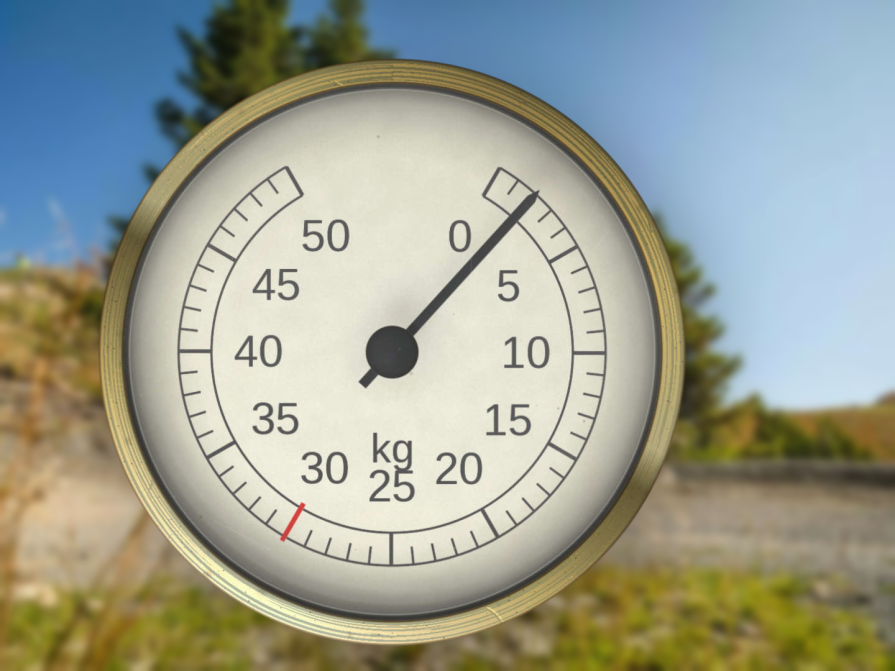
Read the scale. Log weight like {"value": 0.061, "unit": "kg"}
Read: {"value": 2, "unit": "kg"}
